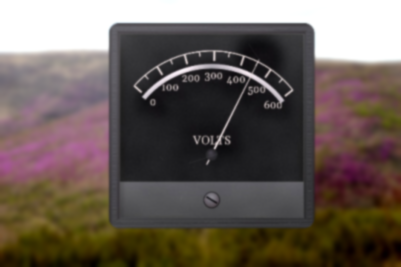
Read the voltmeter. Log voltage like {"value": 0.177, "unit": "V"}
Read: {"value": 450, "unit": "V"}
